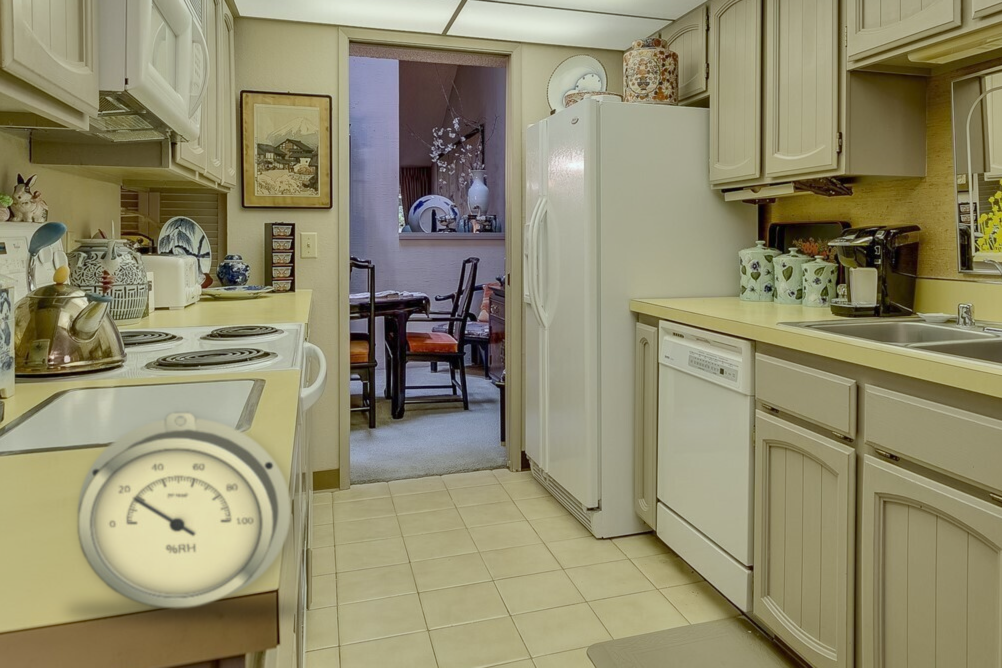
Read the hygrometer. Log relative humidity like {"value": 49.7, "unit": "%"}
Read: {"value": 20, "unit": "%"}
